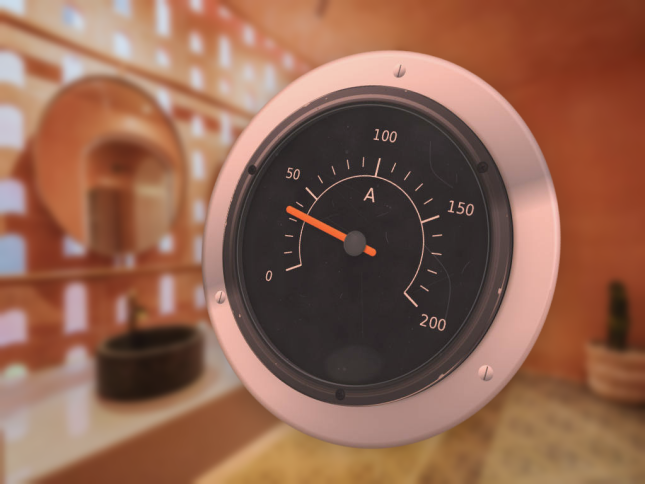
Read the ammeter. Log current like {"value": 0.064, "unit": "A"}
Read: {"value": 35, "unit": "A"}
